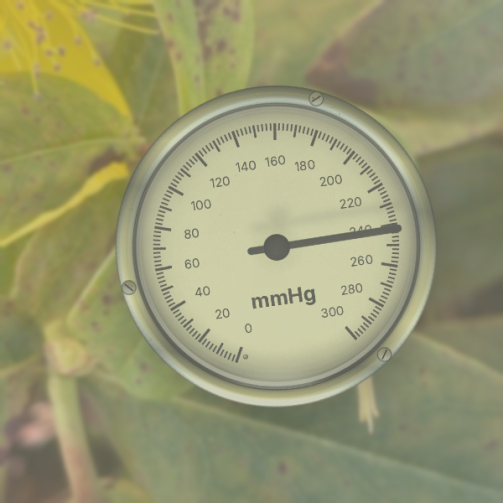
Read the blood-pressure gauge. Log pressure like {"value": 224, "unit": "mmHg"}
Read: {"value": 242, "unit": "mmHg"}
